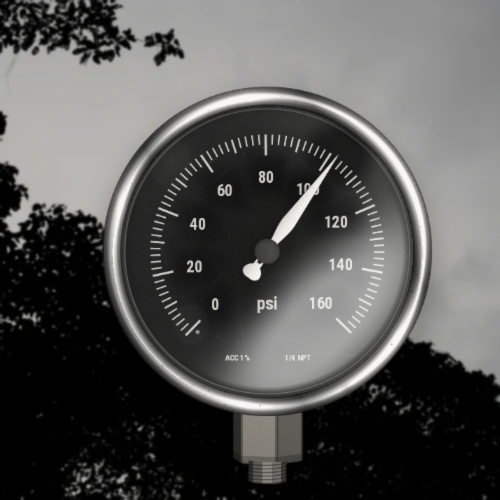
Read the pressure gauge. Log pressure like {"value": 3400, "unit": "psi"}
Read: {"value": 102, "unit": "psi"}
